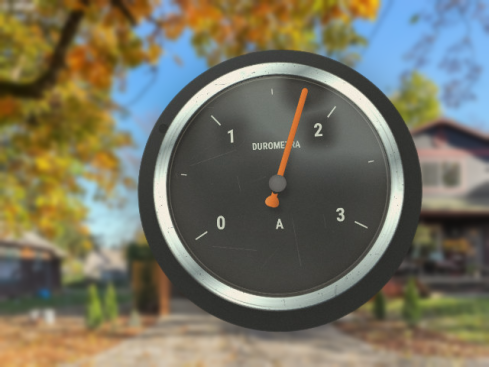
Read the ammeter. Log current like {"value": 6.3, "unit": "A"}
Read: {"value": 1.75, "unit": "A"}
